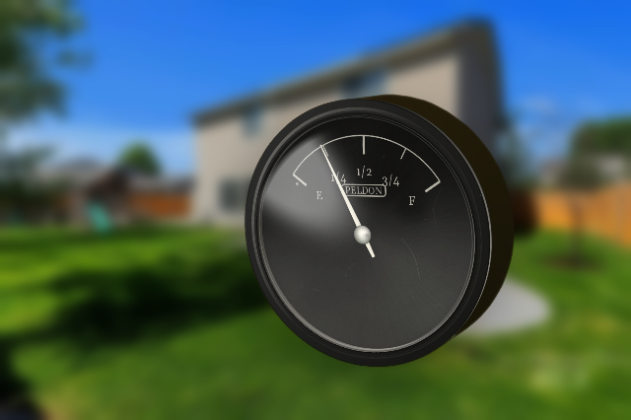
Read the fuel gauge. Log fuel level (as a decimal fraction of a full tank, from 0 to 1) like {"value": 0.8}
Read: {"value": 0.25}
